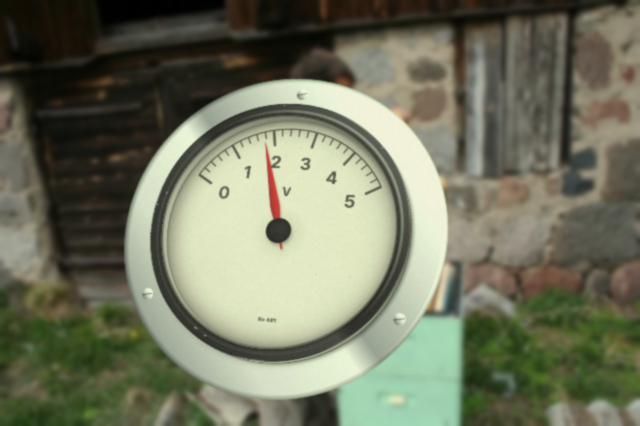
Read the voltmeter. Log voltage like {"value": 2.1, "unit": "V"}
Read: {"value": 1.8, "unit": "V"}
